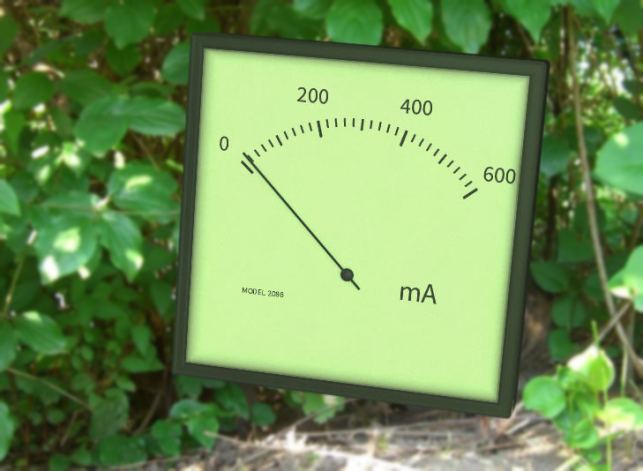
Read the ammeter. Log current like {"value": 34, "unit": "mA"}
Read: {"value": 20, "unit": "mA"}
